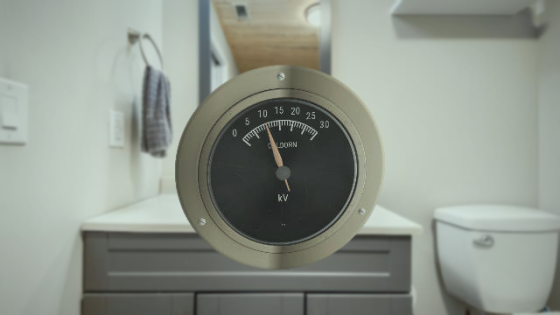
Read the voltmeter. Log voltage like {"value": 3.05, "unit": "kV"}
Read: {"value": 10, "unit": "kV"}
